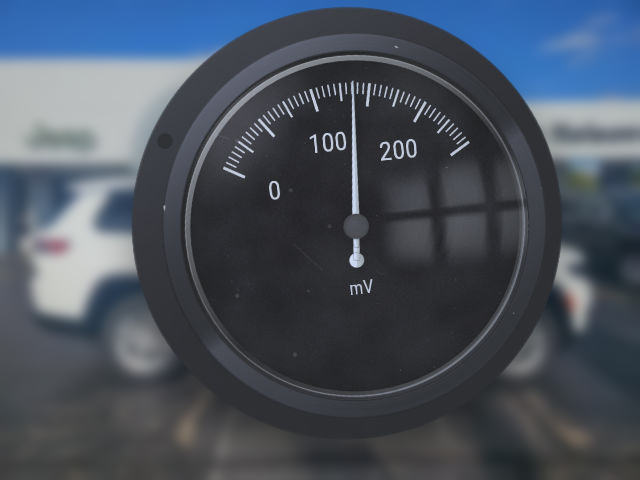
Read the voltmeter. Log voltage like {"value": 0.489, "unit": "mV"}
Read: {"value": 135, "unit": "mV"}
